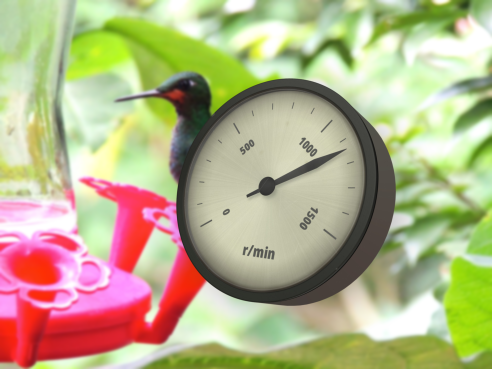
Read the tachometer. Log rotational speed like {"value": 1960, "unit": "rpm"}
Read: {"value": 1150, "unit": "rpm"}
